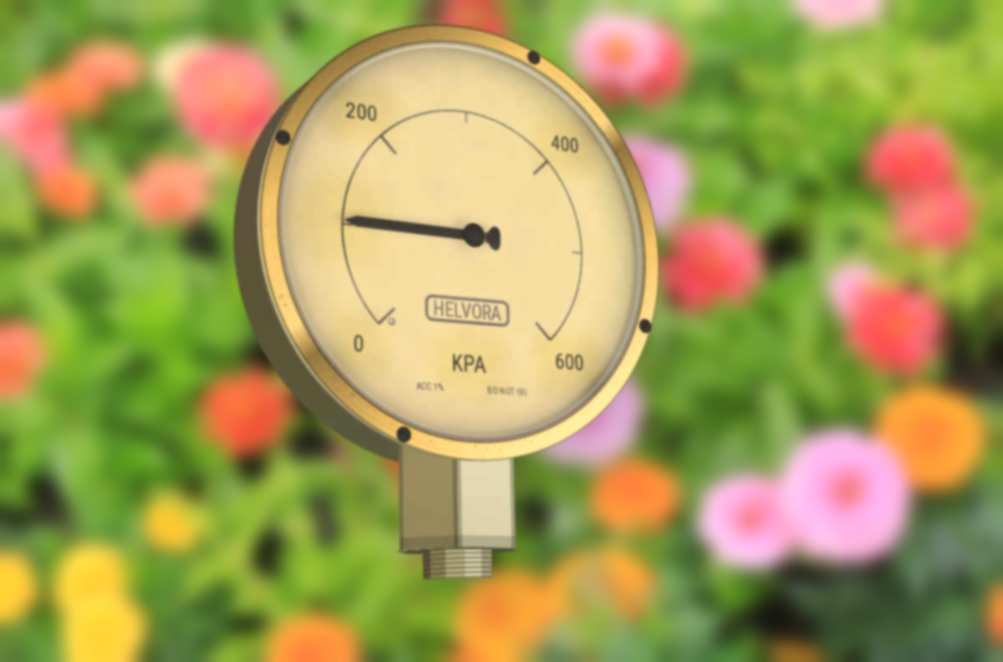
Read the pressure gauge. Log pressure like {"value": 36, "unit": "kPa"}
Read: {"value": 100, "unit": "kPa"}
